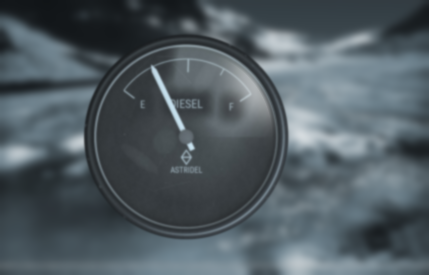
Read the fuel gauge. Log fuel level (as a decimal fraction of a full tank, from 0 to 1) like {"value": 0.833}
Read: {"value": 0.25}
